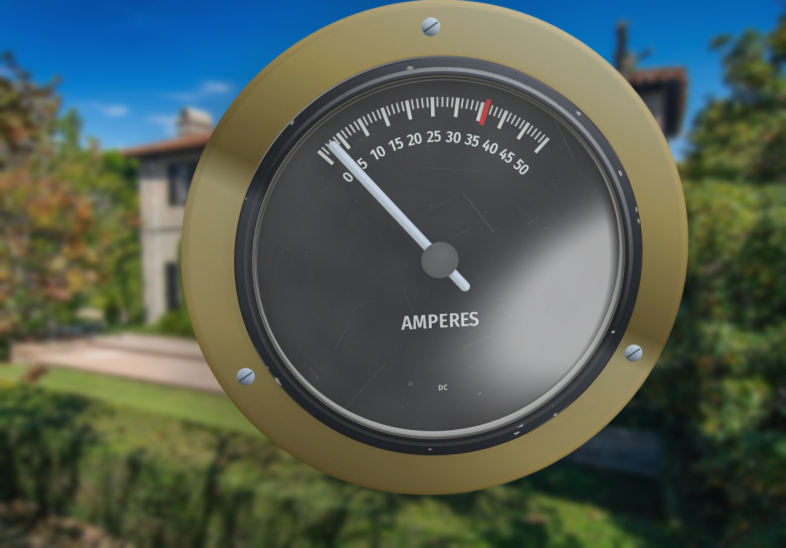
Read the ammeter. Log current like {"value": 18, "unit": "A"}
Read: {"value": 3, "unit": "A"}
